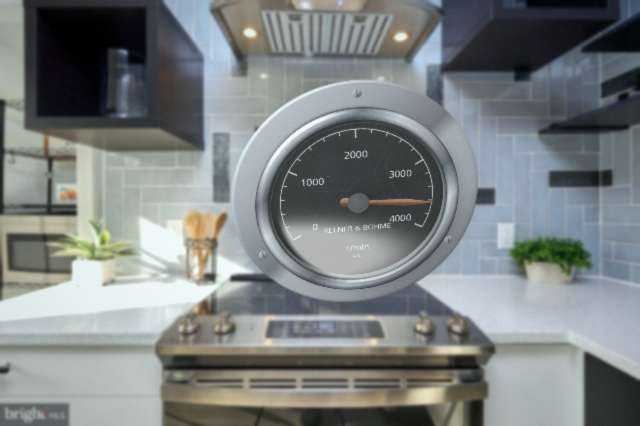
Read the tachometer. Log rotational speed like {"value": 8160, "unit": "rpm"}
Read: {"value": 3600, "unit": "rpm"}
